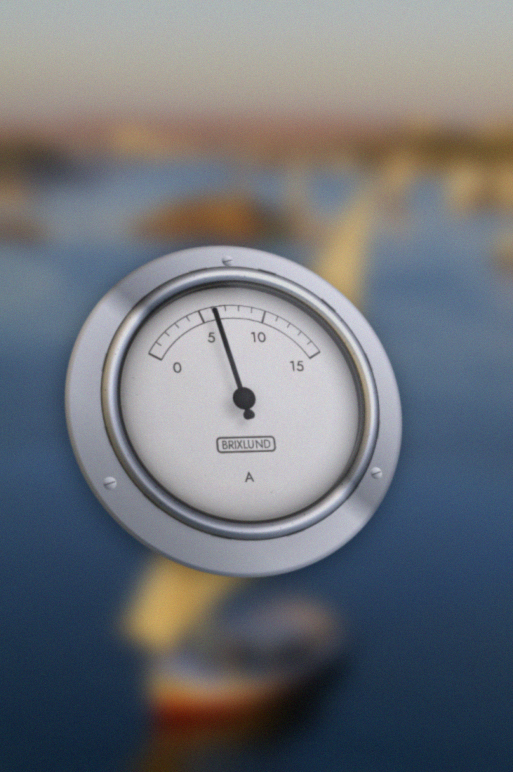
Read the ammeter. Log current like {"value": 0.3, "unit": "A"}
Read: {"value": 6, "unit": "A"}
